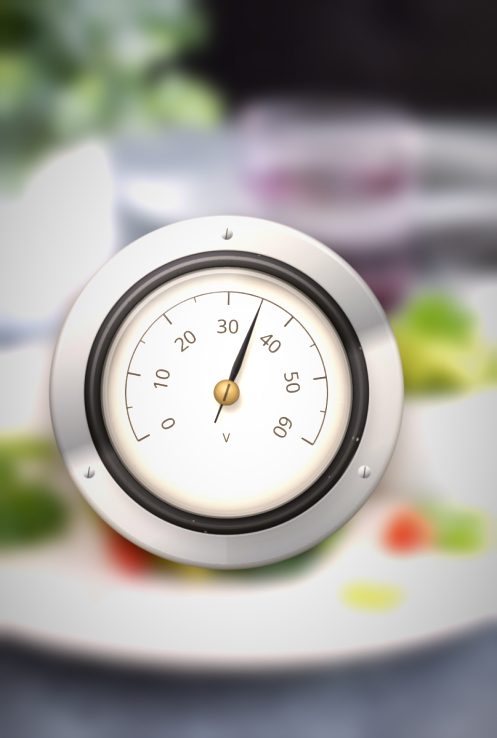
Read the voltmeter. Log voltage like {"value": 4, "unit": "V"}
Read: {"value": 35, "unit": "V"}
